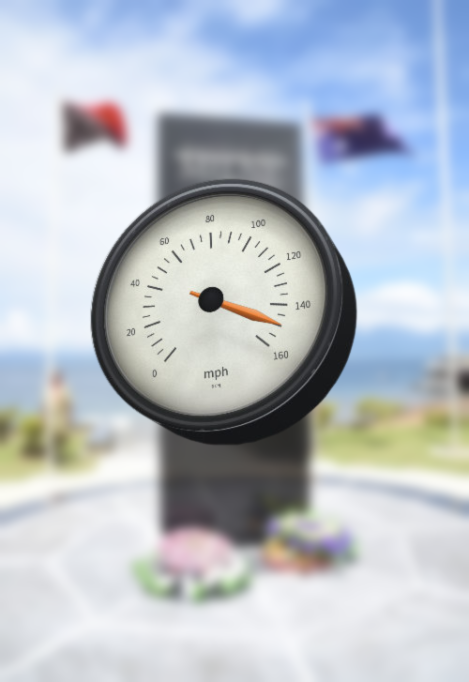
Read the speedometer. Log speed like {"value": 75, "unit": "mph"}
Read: {"value": 150, "unit": "mph"}
